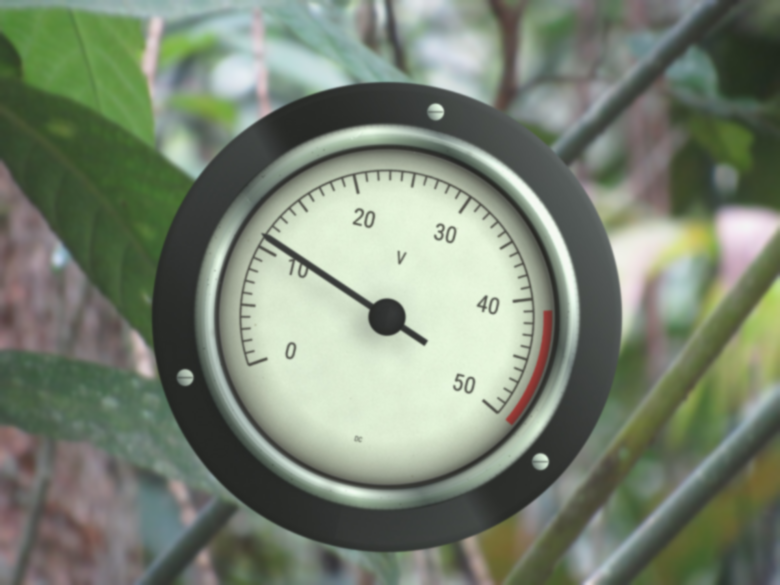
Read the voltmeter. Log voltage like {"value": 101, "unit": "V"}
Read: {"value": 11, "unit": "V"}
